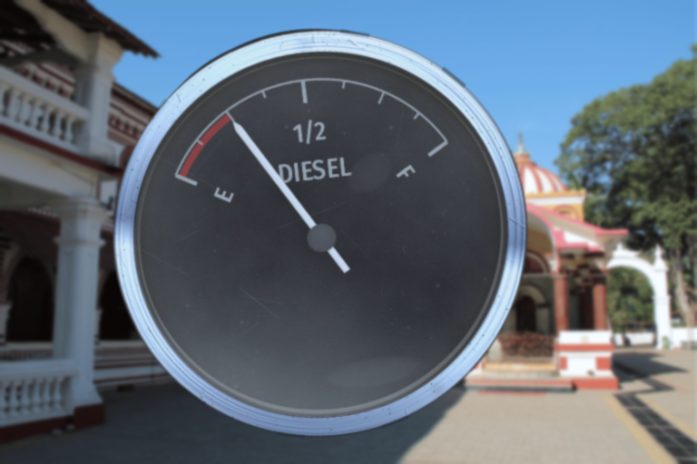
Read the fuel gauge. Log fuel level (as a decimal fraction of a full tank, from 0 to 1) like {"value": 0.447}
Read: {"value": 0.25}
